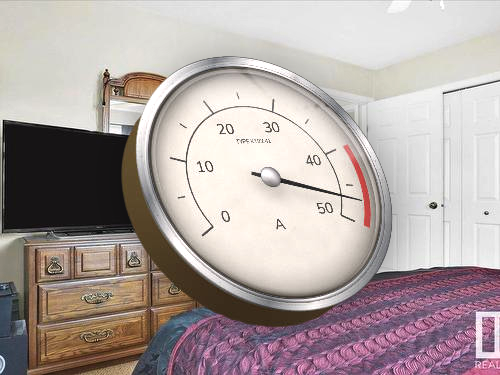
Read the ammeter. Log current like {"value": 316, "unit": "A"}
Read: {"value": 47.5, "unit": "A"}
